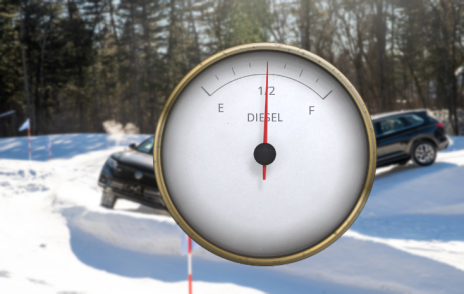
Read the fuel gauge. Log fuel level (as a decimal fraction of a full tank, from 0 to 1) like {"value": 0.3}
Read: {"value": 0.5}
